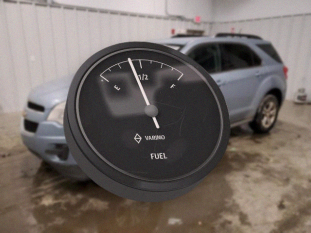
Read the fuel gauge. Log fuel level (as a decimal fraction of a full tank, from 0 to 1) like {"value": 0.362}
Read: {"value": 0.375}
